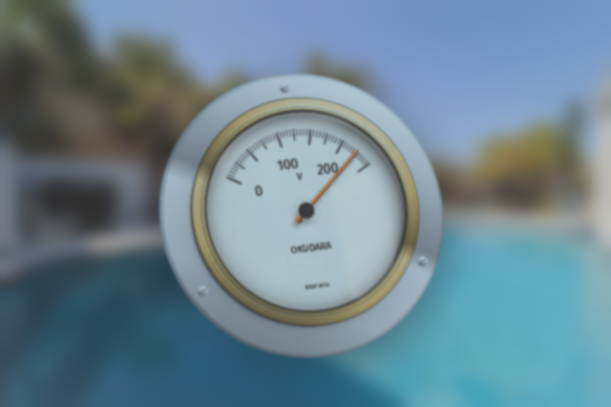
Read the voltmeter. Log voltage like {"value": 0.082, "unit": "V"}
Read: {"value": 225, "unit": "V"}
